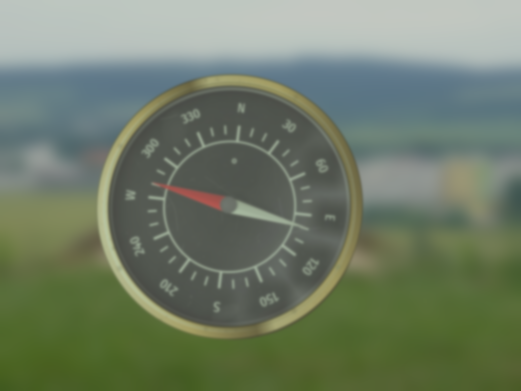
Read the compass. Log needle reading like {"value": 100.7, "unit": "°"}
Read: {"value": 280, "unit": "°"}
